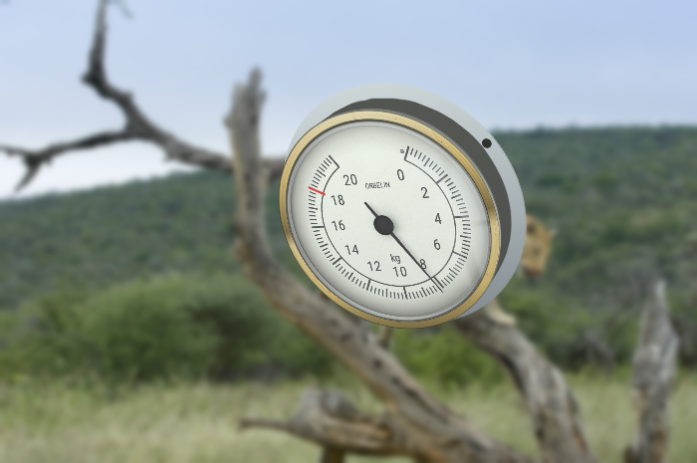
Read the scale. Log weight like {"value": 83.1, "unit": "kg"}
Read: {"value": 8, "unit": "kg"}
